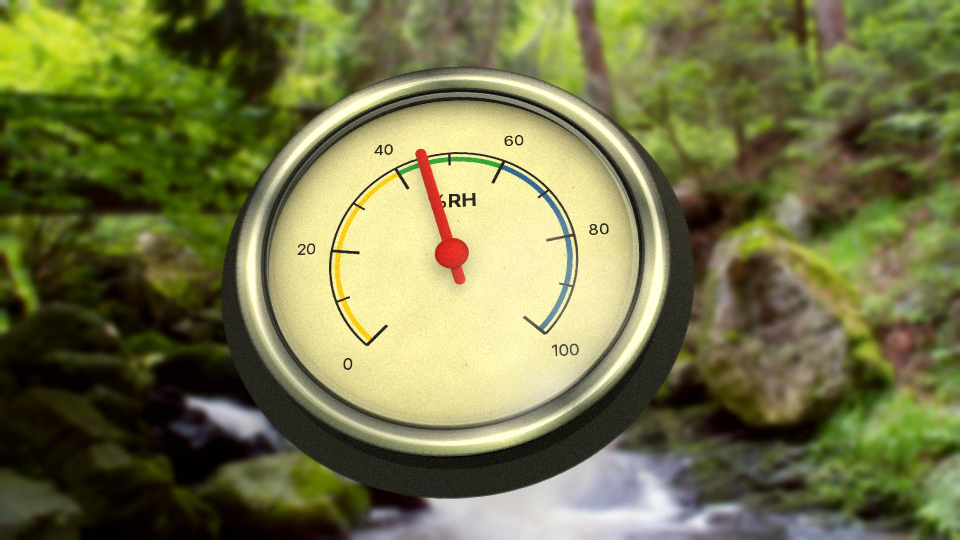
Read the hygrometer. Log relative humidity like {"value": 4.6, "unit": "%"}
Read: {"value": 45, "unit": "%"}
